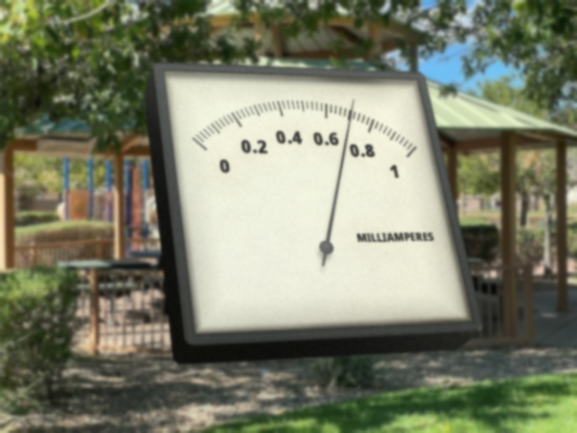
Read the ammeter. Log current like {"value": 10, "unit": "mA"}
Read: {"value": 0.7, "unit": "mA"}
